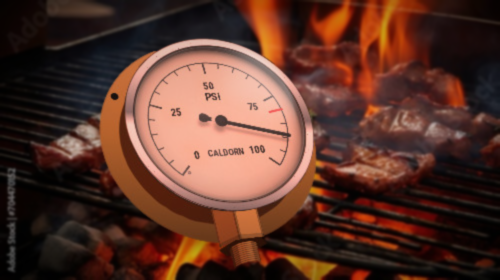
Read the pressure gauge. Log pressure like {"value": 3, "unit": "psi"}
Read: {"value": 90, "unit": "psi"}
